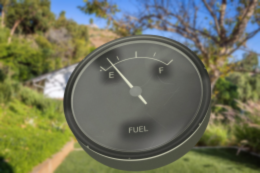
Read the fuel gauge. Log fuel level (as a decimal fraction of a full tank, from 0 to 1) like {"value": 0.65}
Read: {"value": 0.125}
